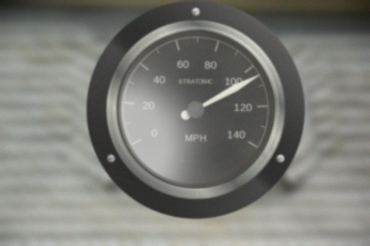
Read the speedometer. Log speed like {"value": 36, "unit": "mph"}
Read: {"value": 105, "unit": "mph"}
